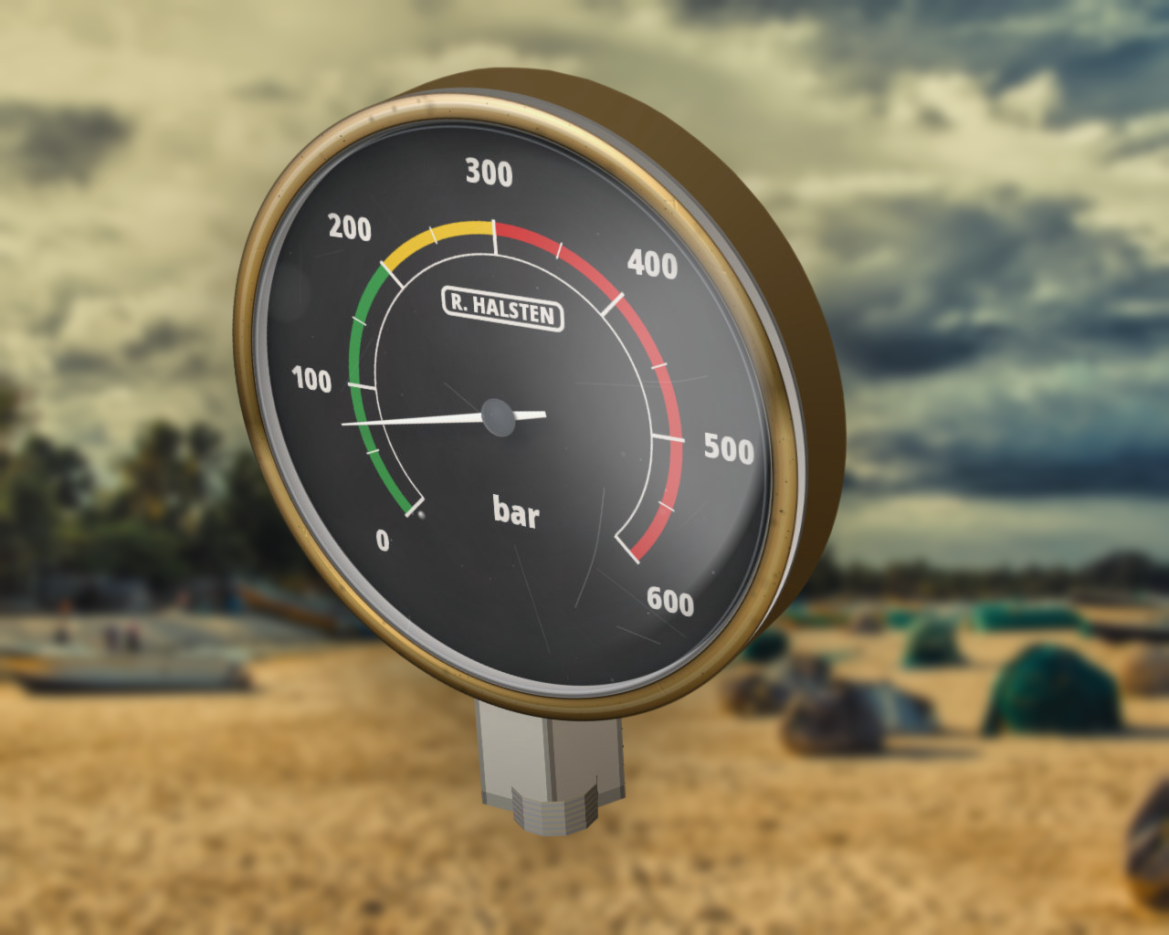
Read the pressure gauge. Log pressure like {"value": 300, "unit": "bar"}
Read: {"value": 75, "unit": "bar"}
